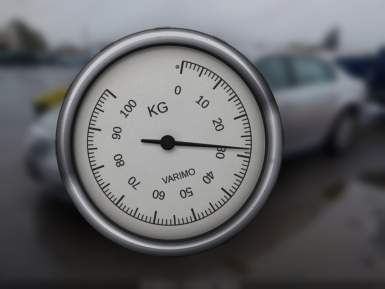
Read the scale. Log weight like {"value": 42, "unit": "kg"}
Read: {"value": 28, "unit": "kg"}
